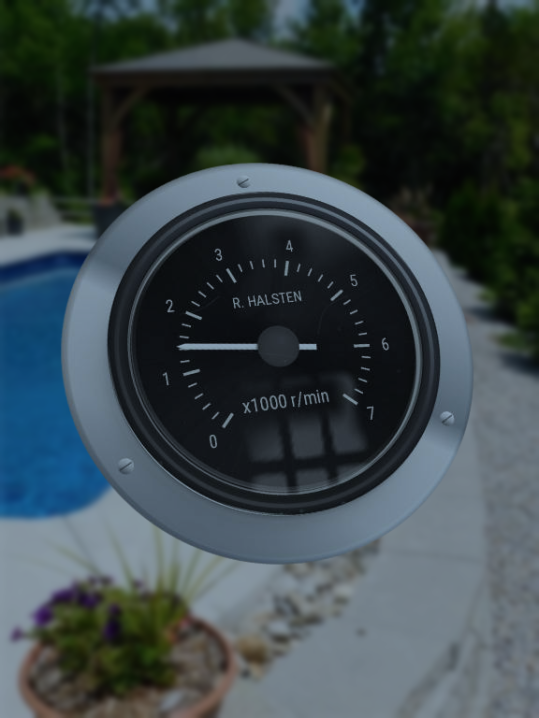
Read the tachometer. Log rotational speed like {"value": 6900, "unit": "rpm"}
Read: {"value": 1400, "unit": "rpm"}
